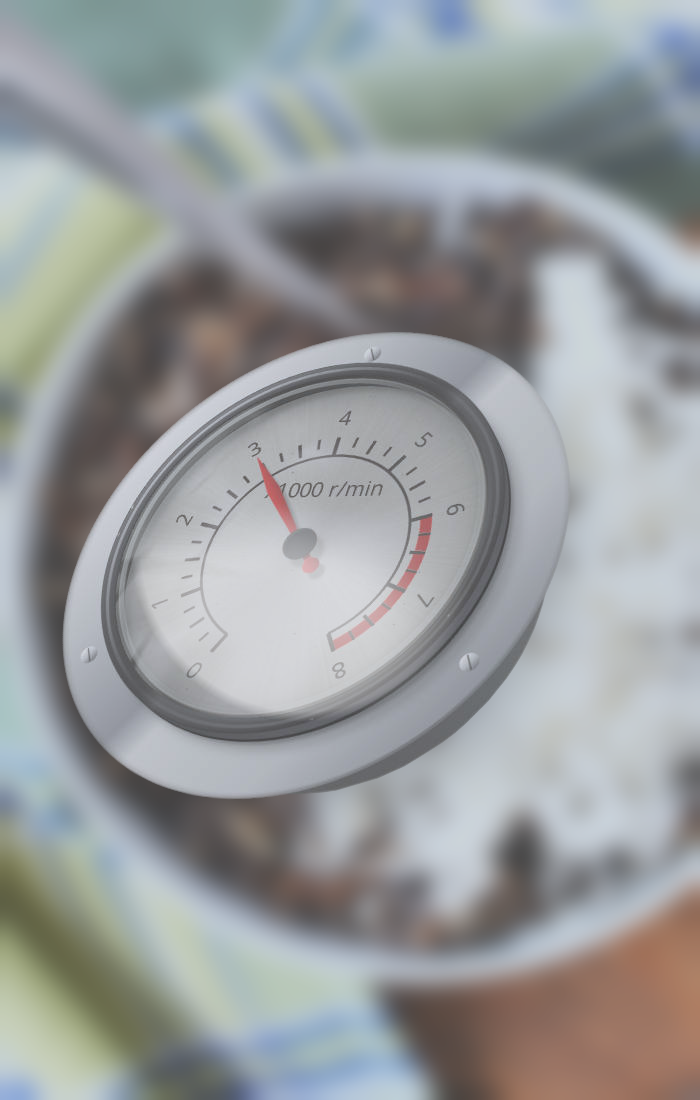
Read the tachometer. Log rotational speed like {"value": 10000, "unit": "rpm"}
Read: {"value": 3000, "unit": "rpm"}
